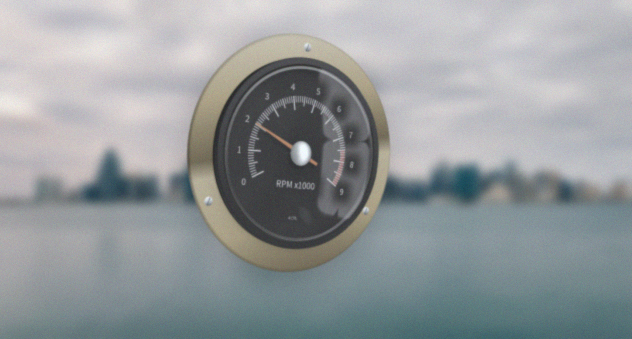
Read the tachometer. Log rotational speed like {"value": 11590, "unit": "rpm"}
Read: {"value": 2000, "unit": "rpm"}
